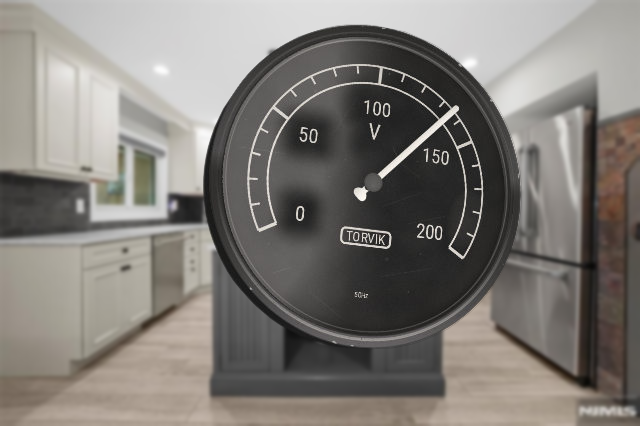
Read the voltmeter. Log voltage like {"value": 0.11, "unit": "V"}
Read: {"value": 135, "unit": "V"}
